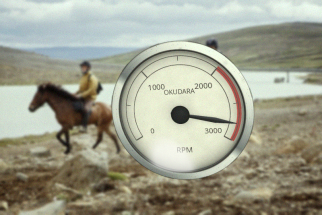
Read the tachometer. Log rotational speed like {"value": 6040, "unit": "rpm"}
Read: {"value": 2750, "unit": "rpm"}
